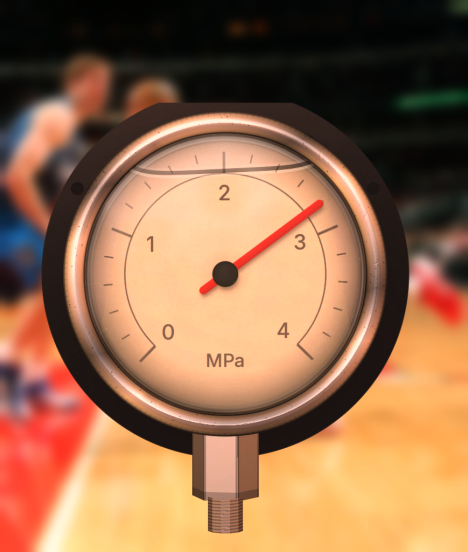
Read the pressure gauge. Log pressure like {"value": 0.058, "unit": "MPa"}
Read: {"value": 2.8, "unit": "MPa"}
